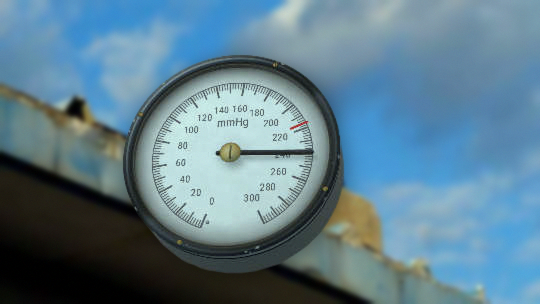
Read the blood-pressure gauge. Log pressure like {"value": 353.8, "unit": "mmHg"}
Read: {"value": 240, "unit": "mmHg"}
